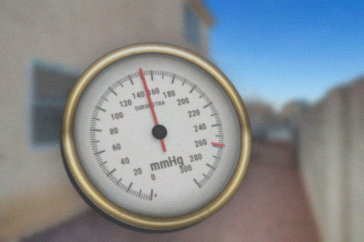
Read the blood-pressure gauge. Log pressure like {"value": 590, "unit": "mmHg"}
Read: {"value": 150, "unit": "mmHg"}
